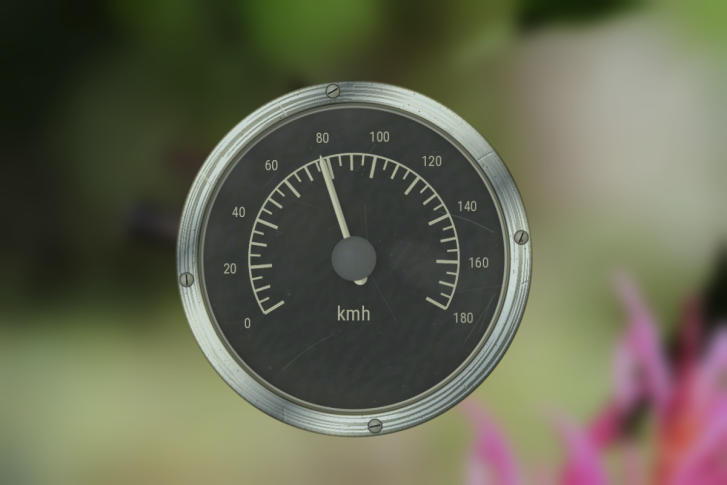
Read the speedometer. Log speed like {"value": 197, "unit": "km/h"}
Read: {"value": 77.5, "unit": "km/h"}
